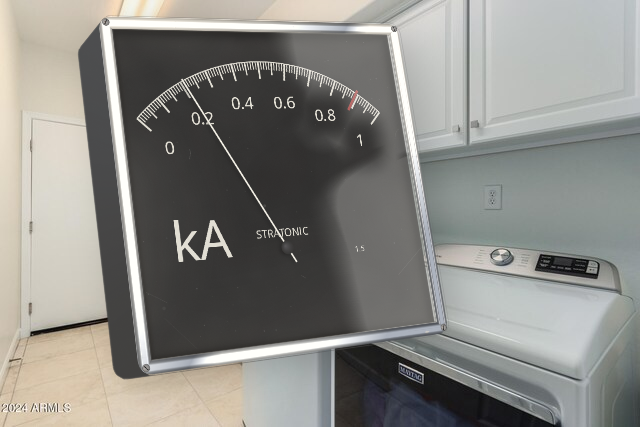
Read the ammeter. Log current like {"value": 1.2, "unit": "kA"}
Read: {"value": 0.2, "unit": "kA"}
